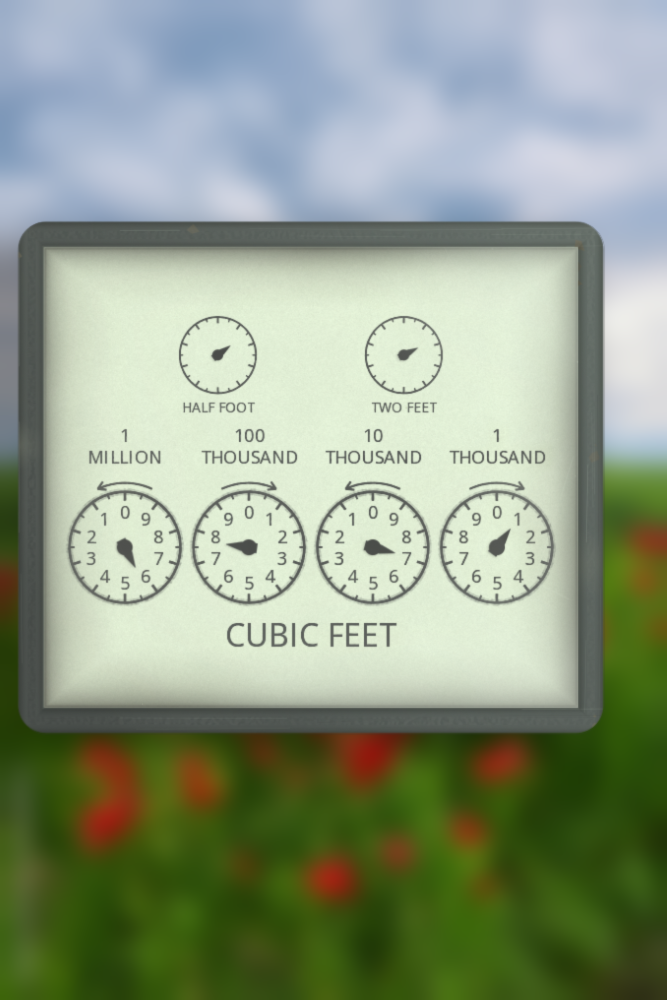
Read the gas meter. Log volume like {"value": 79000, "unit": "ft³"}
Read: {"value": 577100, "unit": "ft³"}
